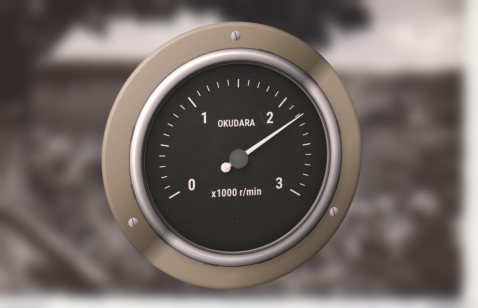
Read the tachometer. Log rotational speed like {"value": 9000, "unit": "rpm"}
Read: {"value": 2200, "unit": "rpm"}
